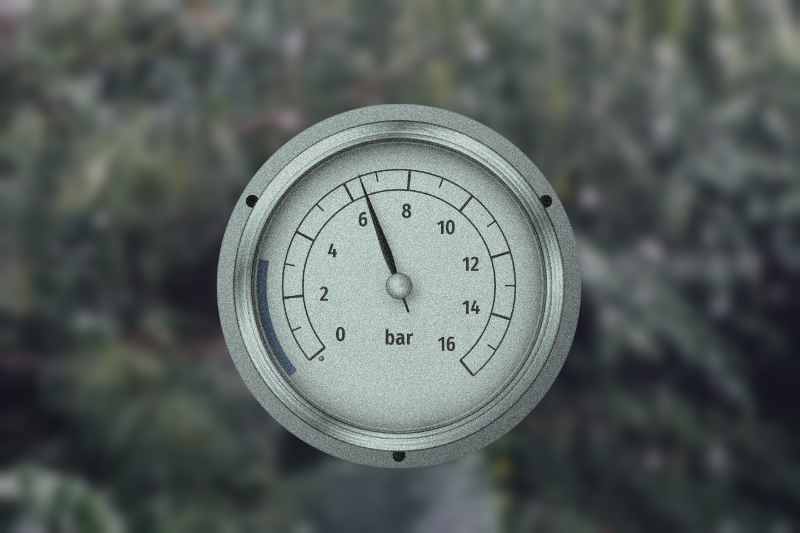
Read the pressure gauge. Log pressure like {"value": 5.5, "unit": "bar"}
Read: {"value": 6.5, "unit": "bar"}
